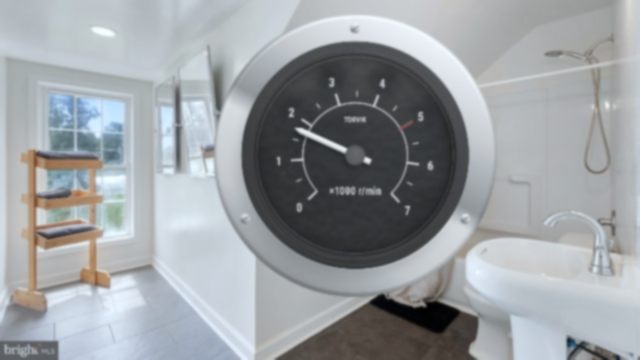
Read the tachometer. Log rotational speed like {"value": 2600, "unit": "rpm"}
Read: {"value": 1750, "unit": "rpm"}
